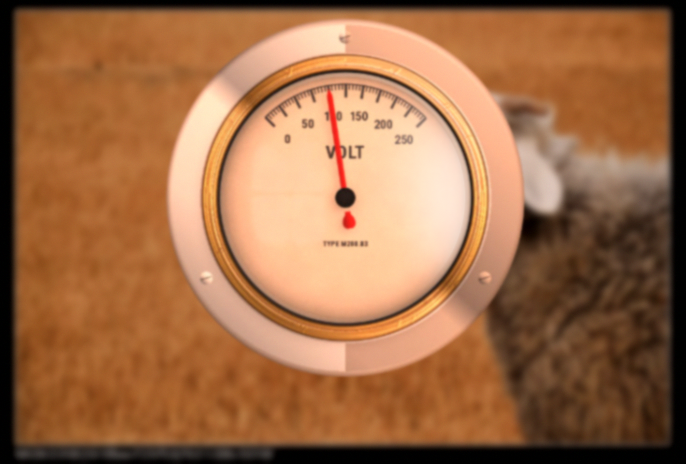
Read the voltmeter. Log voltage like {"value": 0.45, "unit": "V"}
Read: {"value": 100, "unit": "V"}
